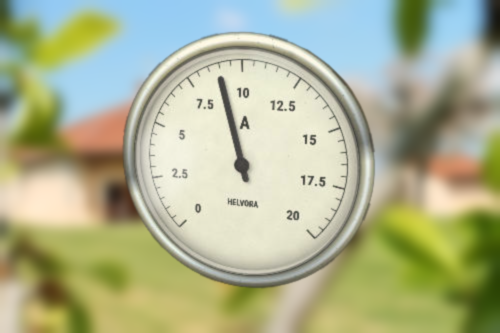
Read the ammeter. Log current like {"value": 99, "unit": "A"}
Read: {"value": 9, "unit": "A"}
